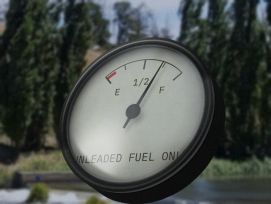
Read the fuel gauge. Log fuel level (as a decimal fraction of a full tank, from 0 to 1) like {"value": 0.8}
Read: {"value": 0.75}
